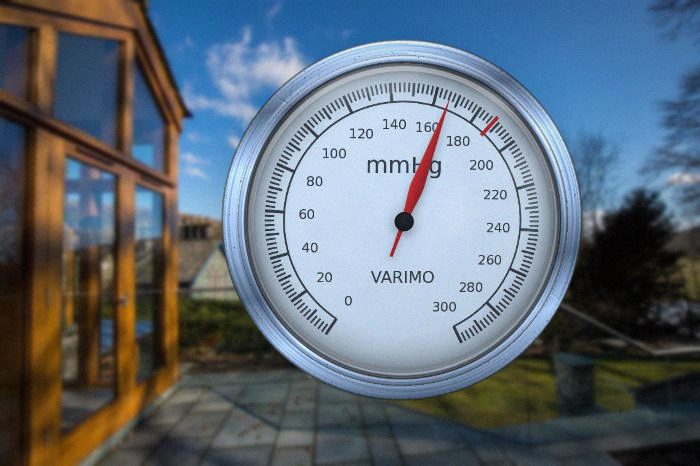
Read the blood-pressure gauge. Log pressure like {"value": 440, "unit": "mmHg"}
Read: {"value": 166, "unit": "mmHg"}
